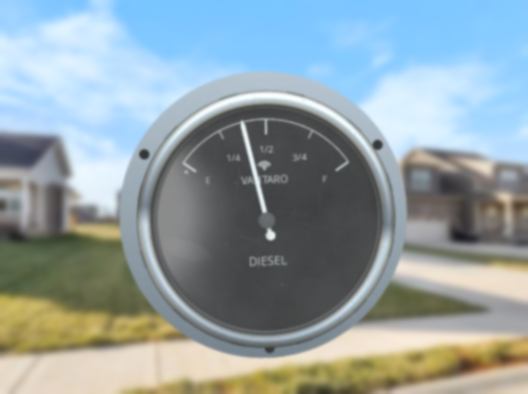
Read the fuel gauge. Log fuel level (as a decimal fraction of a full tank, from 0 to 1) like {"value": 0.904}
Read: {"value": 0.375}
